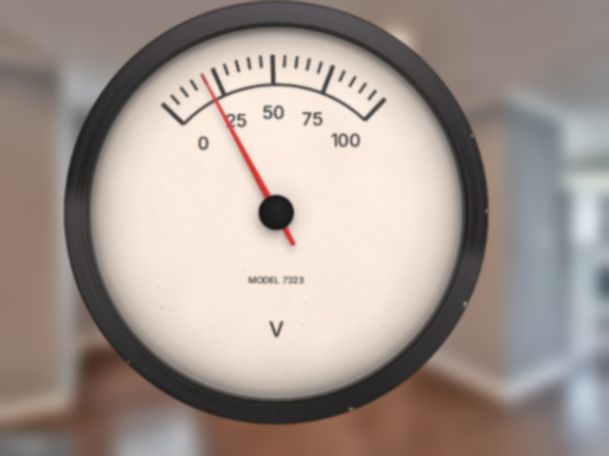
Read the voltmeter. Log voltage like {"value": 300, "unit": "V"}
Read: {"value": 20, "unit": "V"}
